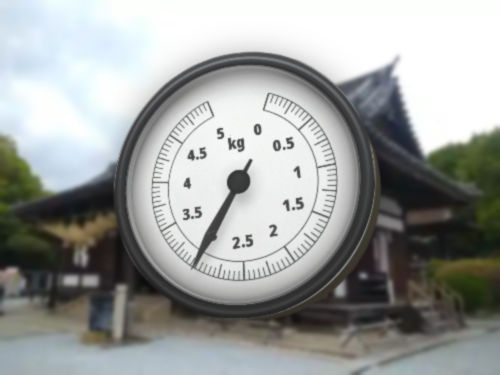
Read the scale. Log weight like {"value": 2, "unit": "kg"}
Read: {"value": 3, "unit": "kg"}
